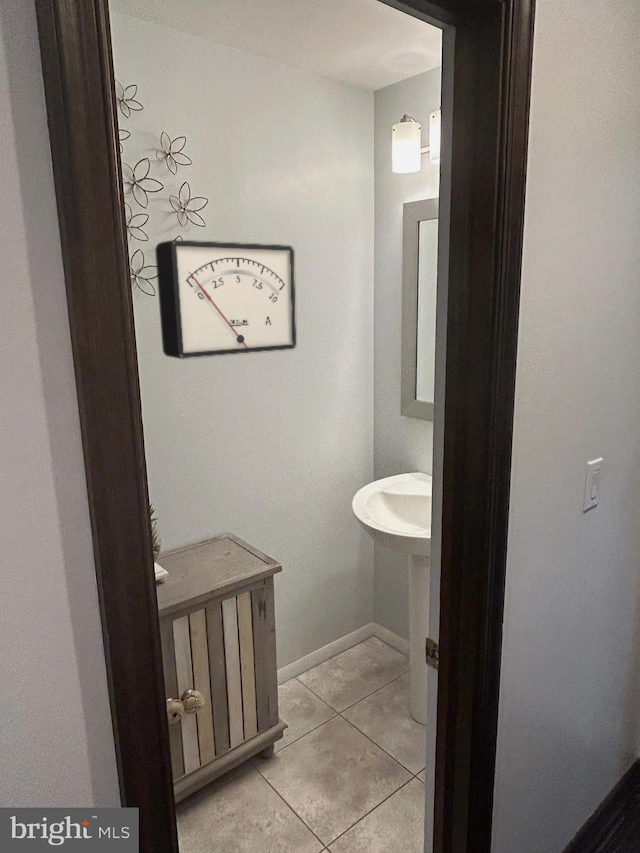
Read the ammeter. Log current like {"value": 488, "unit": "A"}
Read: {"value": 0.5, "unit": "A"}
